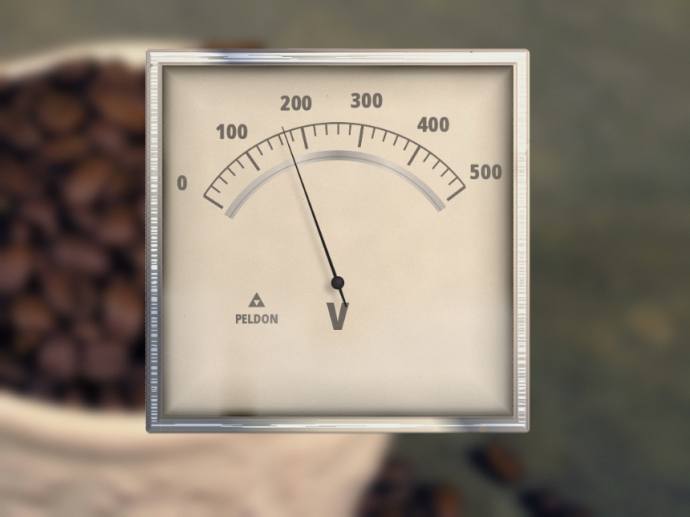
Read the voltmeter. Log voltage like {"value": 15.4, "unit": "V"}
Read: {"value": 170, "unit": "V"}
